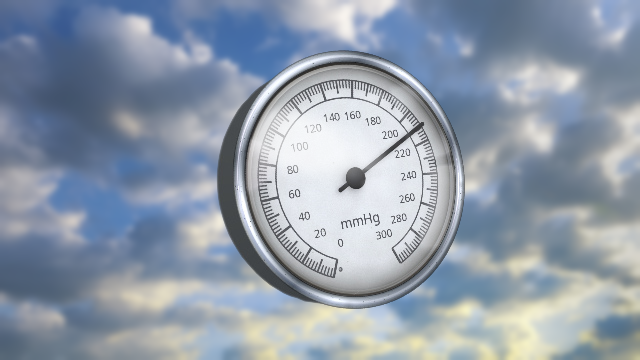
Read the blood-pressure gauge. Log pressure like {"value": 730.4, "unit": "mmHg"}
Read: {"value": 210, "unit": "mmHg"}
